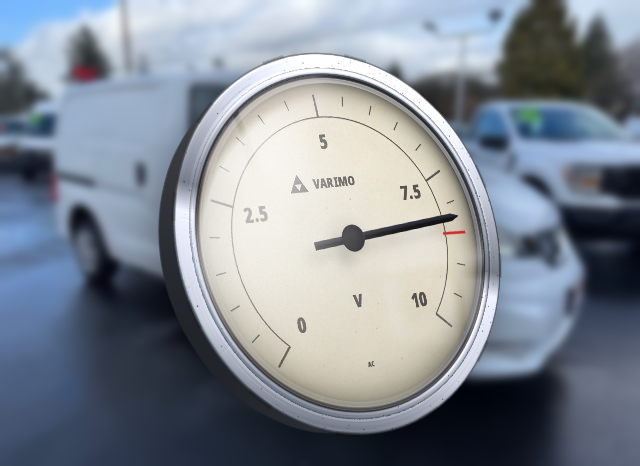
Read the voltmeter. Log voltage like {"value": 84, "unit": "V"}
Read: {"value": 8.25, "unit": "V"}
